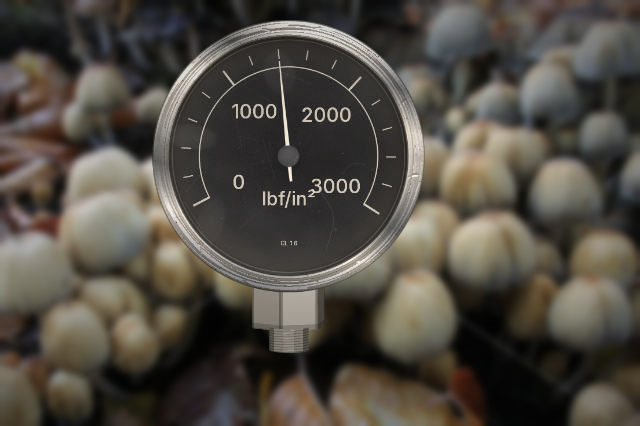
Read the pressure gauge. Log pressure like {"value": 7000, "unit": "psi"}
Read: {"value": 1400, "unit": "psi"}
